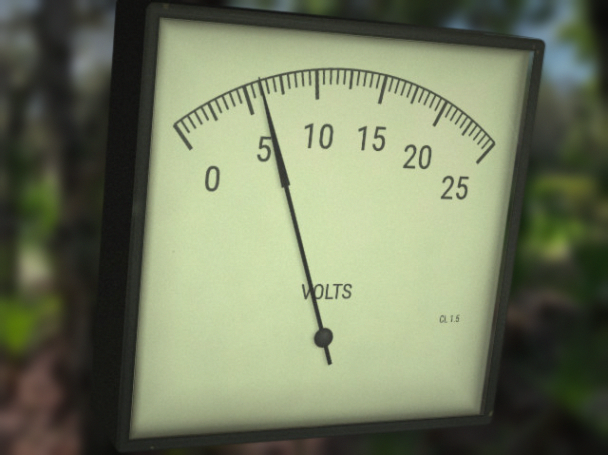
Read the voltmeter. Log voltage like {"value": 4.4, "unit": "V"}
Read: {"value": 6, "unit": "V"}
